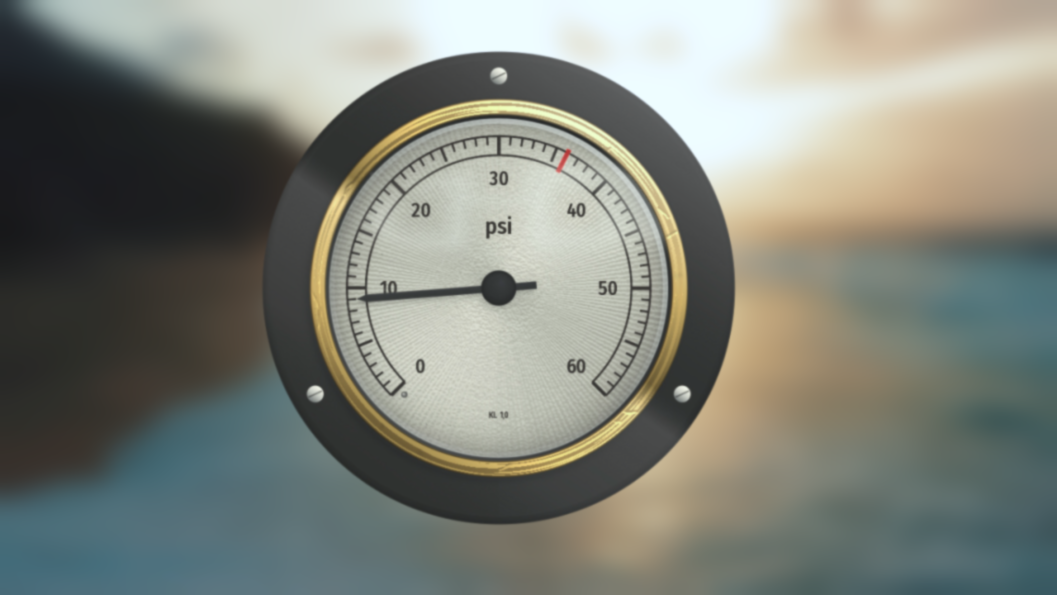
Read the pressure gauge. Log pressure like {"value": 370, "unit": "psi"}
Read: {"value": 9, "unit": "psi"}
